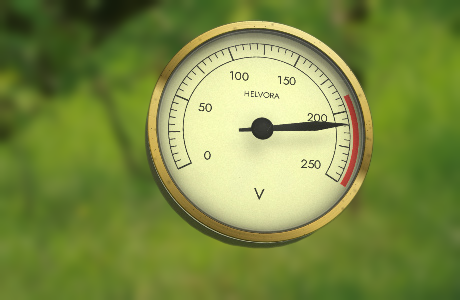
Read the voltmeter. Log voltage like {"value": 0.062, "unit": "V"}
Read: {"value": 210, "unit": "V"}
